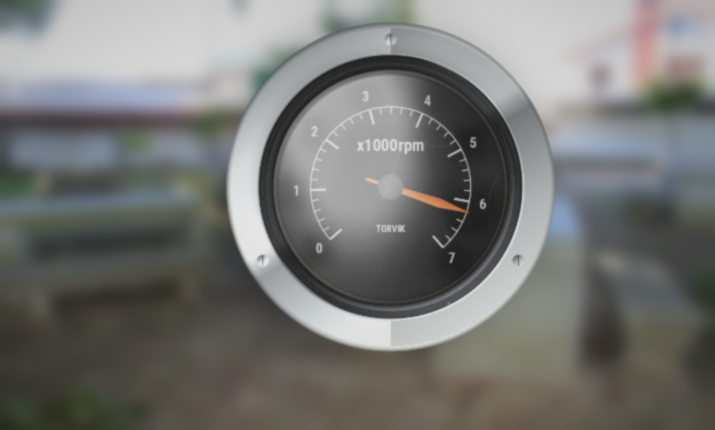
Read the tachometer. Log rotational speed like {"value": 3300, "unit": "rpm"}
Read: {"value": 6200, "unit": "rpm"}
